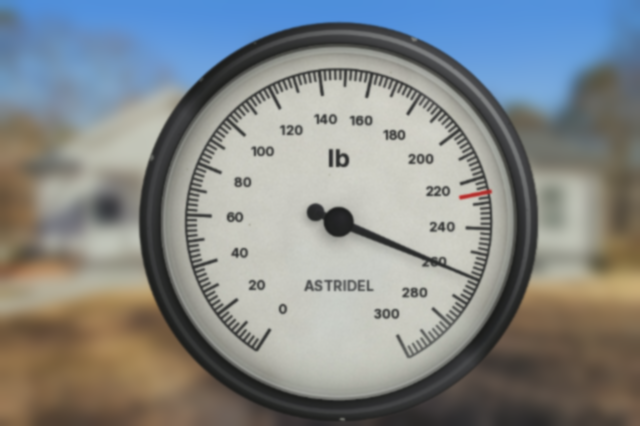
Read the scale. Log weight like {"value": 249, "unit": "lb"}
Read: {"value": 260, "unit": "lb"}
